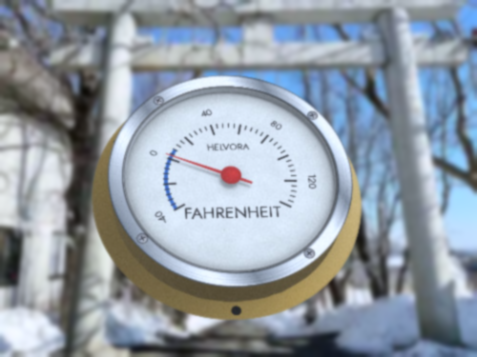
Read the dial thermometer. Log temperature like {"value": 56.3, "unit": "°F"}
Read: {"value": 0, "unit": "°F"}
